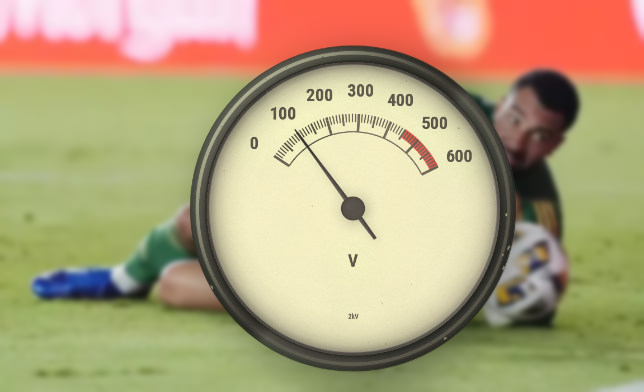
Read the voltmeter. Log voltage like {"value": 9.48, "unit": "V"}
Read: {"value": 100, "unit": "V"}
